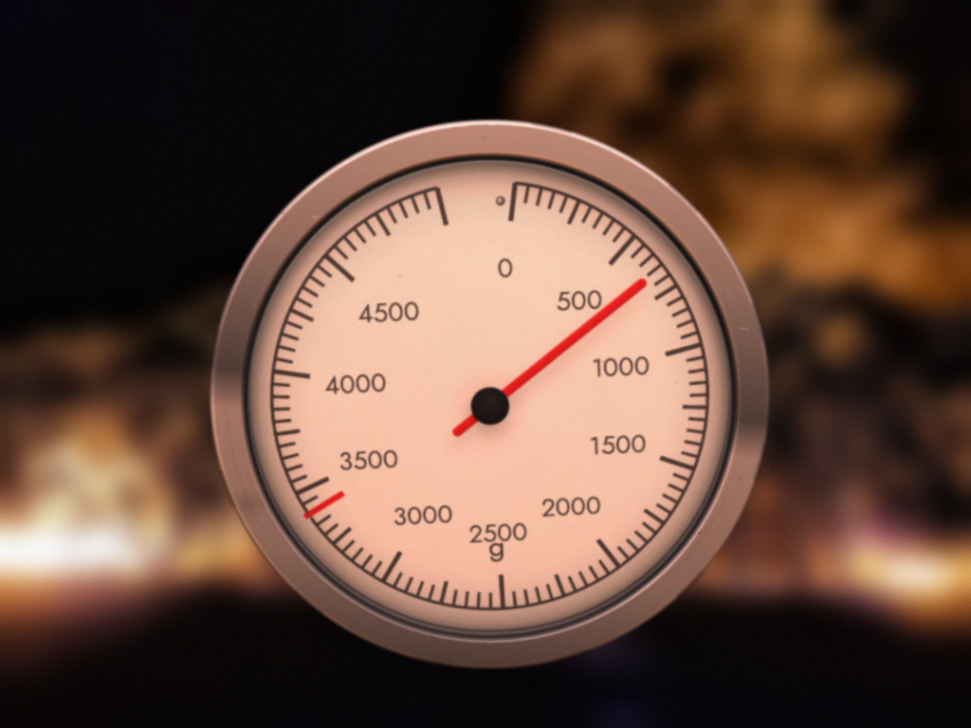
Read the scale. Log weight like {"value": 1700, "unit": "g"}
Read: {"value": 650, "unit": "g"}
